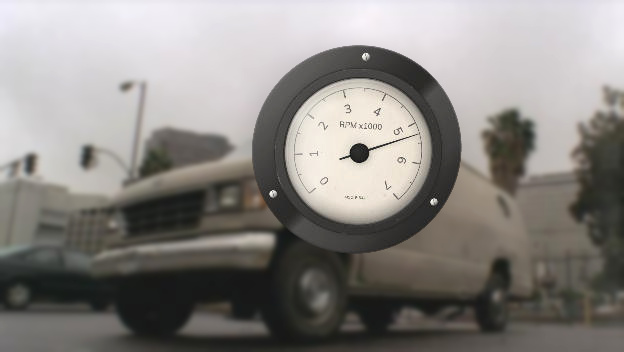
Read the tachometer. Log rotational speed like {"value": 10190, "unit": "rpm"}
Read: {"value": 5250, "unit": "rpm"}
